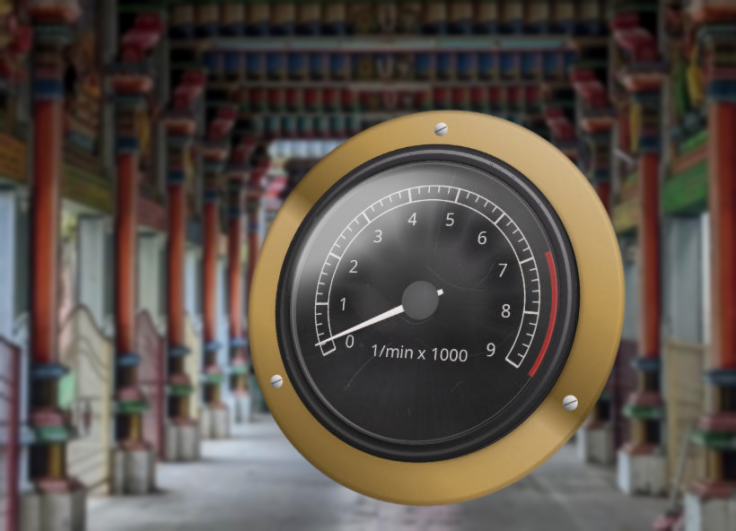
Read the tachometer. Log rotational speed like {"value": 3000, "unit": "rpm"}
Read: {"value": 200, "unit": "rpm"}
